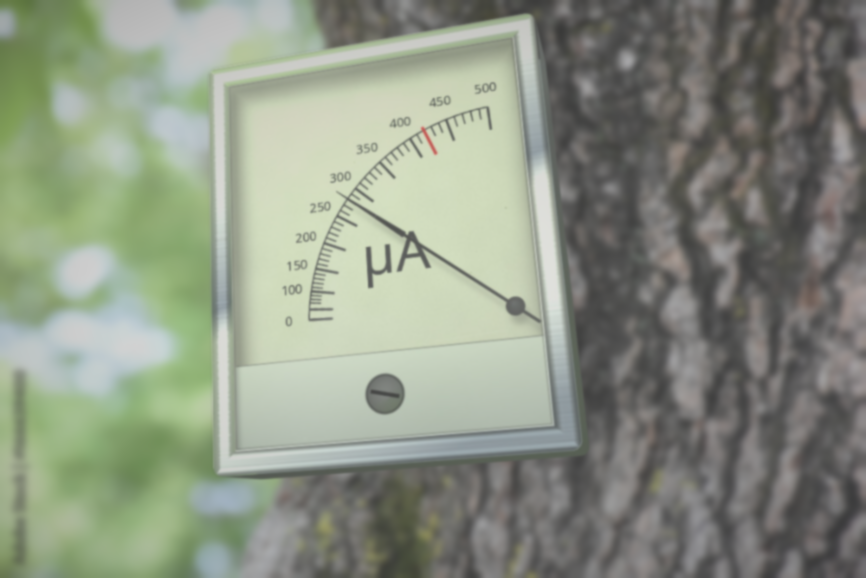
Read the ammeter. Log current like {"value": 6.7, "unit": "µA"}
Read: {"value": 280, "unit": "µA"}
